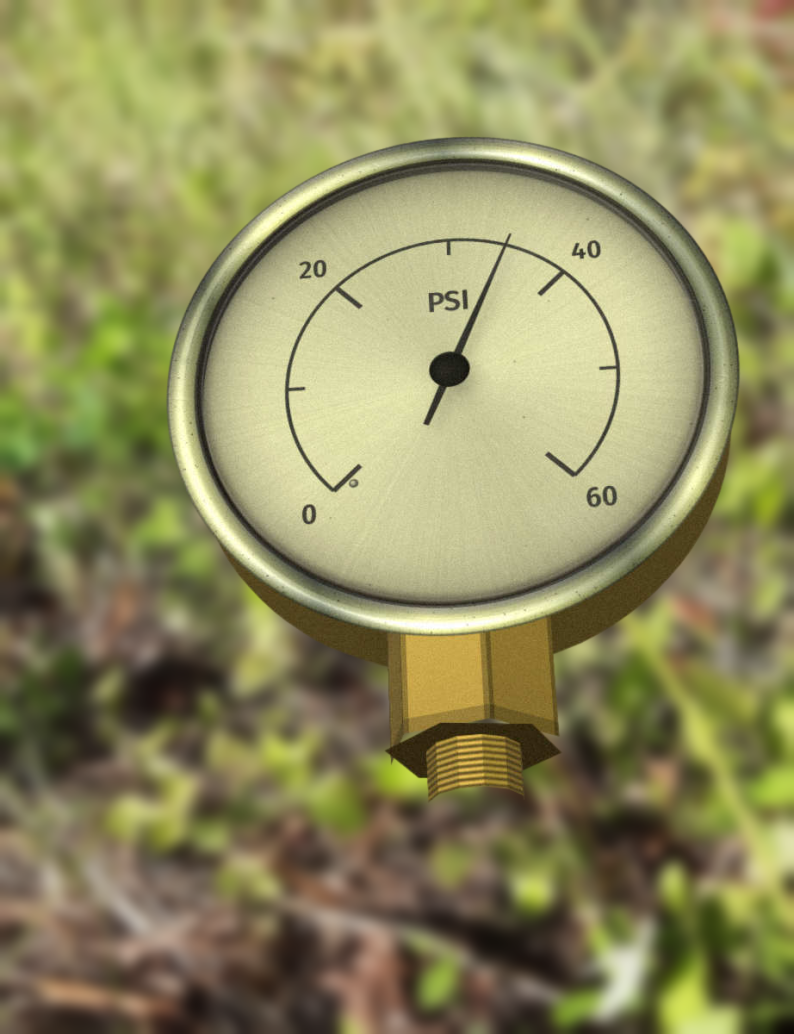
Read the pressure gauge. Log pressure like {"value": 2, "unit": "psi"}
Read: {"value": 35, "unit": "psi"}
